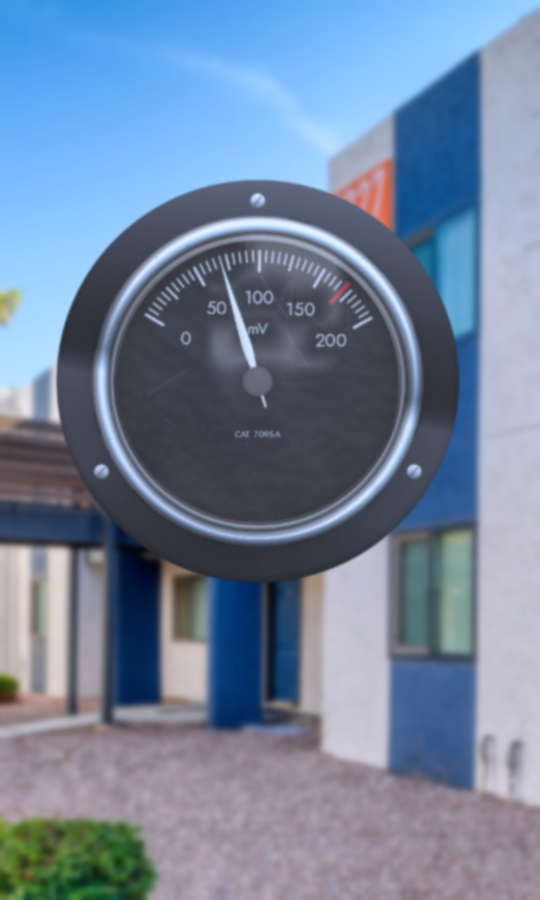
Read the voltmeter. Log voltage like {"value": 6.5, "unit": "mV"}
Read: {"value": 70, "unit": "mV"}
